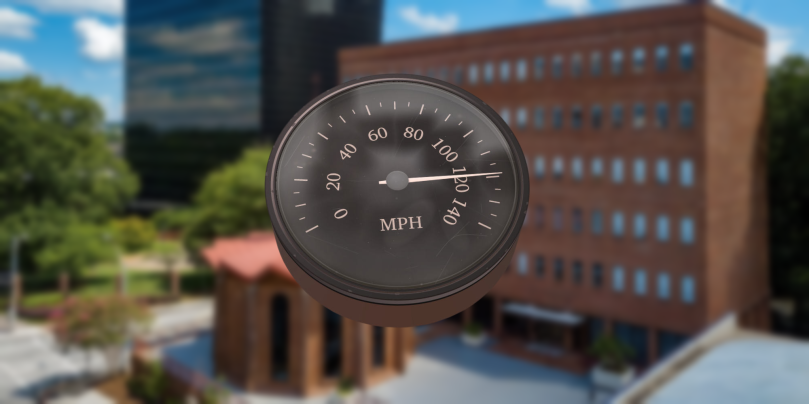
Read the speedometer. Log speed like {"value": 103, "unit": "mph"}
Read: {"value": 120, "unit": "mph"}
